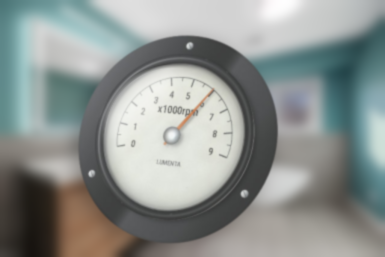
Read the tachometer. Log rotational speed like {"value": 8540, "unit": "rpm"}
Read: {"value": 6000, "unit": "rpm"}
